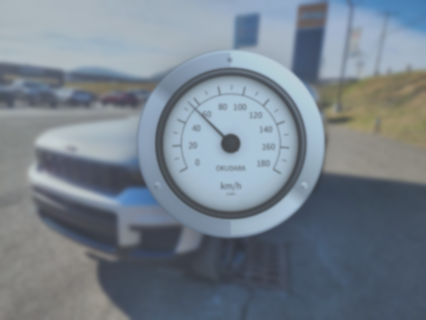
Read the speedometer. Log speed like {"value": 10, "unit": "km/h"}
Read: {"value": 55, "unit": "km/h"}
